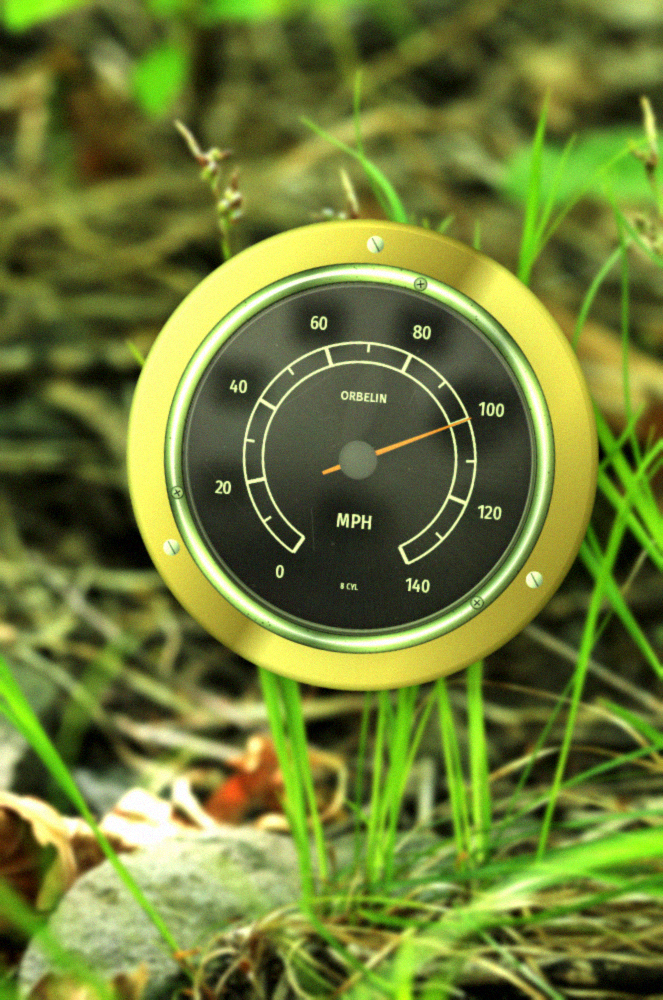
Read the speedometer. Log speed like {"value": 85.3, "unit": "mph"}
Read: {"value": 100, "unit": "mph"}
